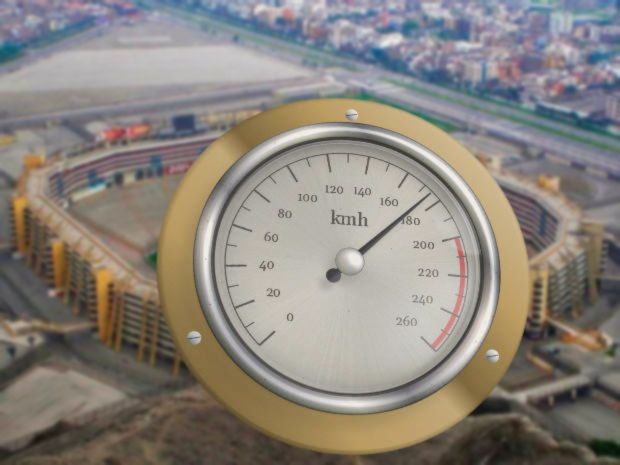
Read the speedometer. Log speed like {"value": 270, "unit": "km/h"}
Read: {"value": 175, "unit": "km/h"}
